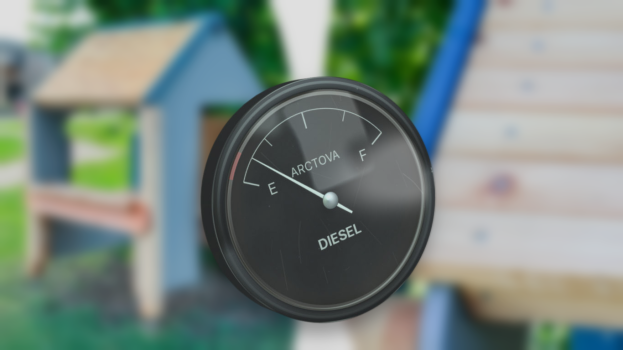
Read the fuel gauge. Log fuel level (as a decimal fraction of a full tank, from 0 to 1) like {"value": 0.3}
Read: {"value": 0.125}
